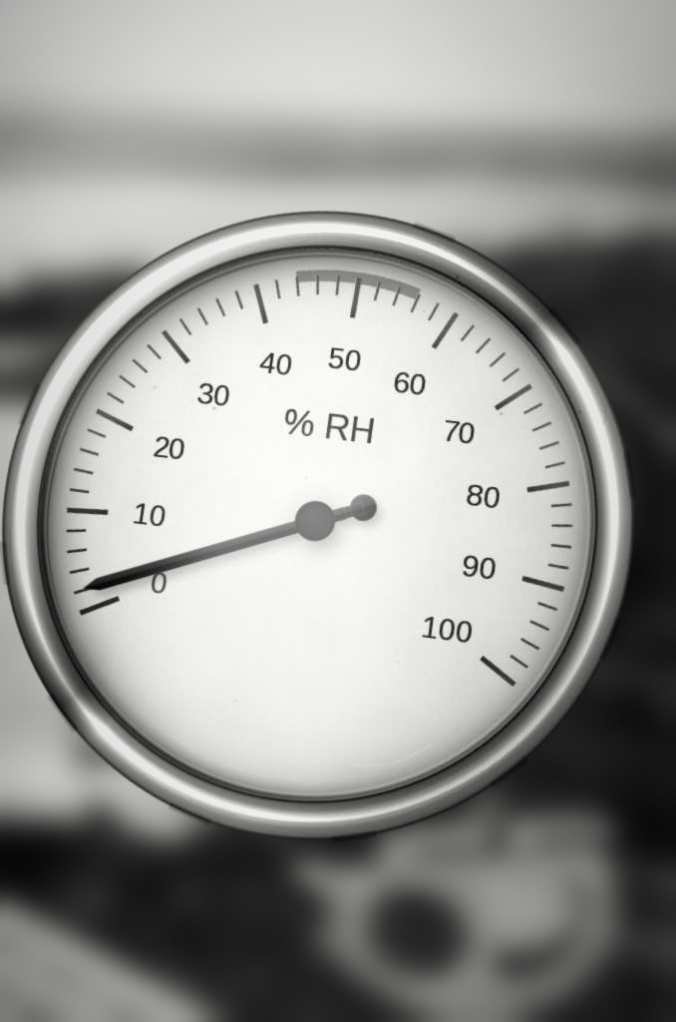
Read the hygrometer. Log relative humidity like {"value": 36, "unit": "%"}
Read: {"value": 2, "unit": "%"}
